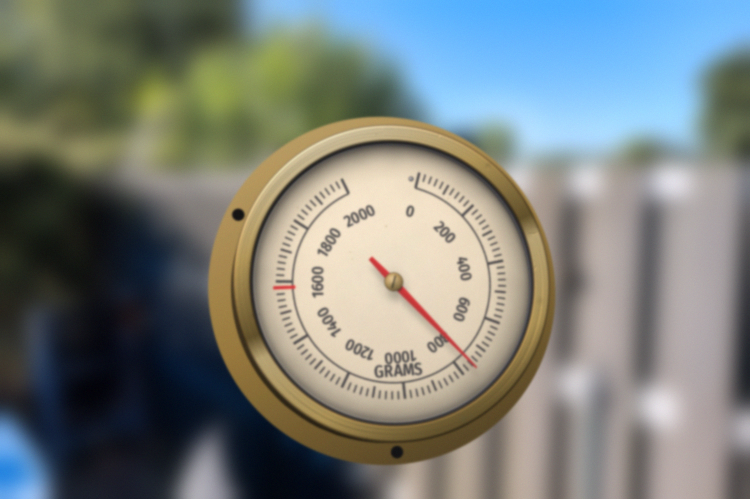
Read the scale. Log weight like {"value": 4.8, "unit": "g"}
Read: {"value": 760, "unit": "g"}
